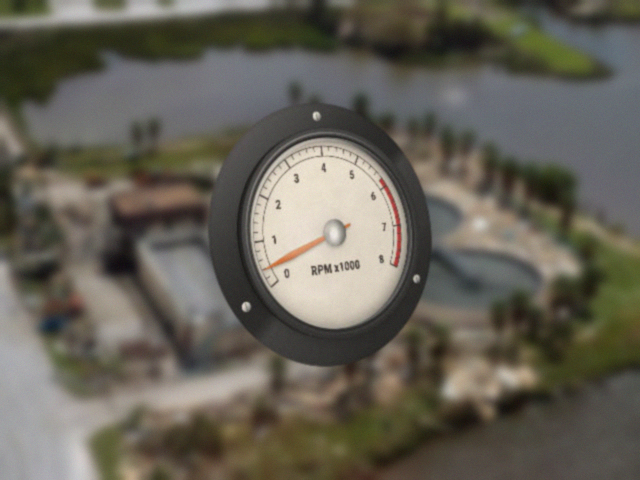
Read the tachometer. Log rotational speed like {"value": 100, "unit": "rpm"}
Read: {"value": 400, "unit": "rpm"}
